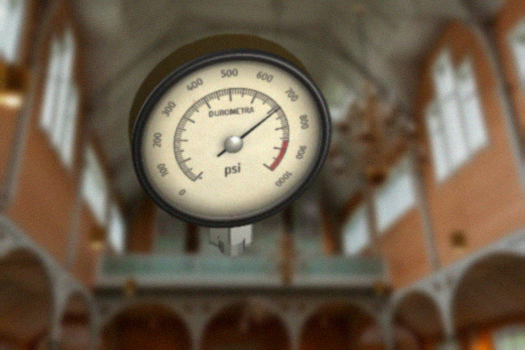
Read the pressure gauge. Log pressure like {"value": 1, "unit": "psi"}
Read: {"value": 700, "unit": "psi"}
